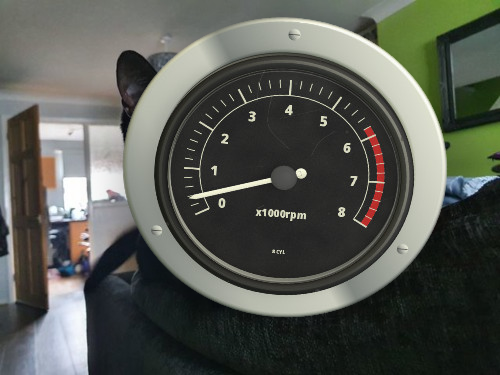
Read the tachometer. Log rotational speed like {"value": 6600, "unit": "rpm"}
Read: {"value": 400, "unit": "rpm"}
